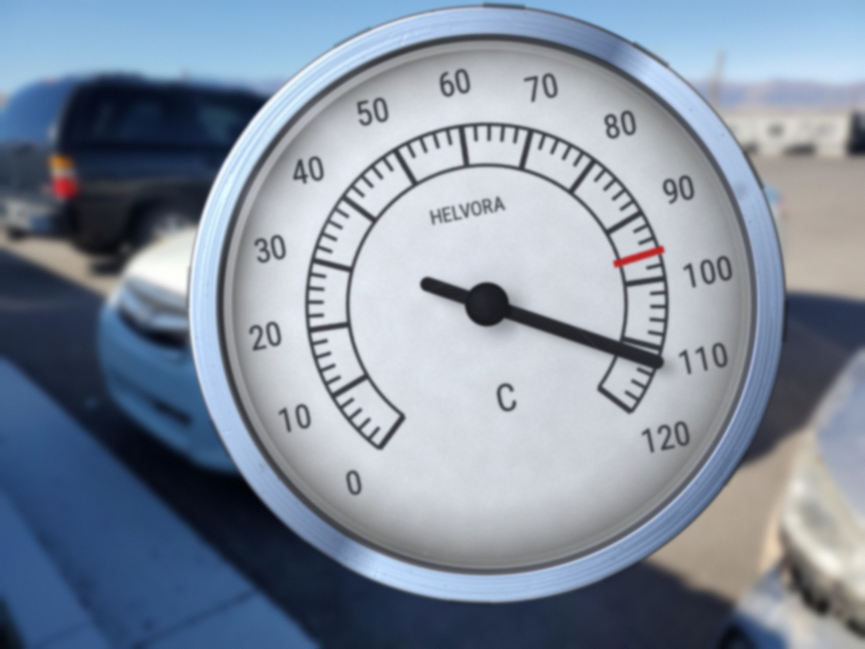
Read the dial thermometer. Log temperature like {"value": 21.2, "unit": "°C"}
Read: {"value": 112, "unit": "°C"}
